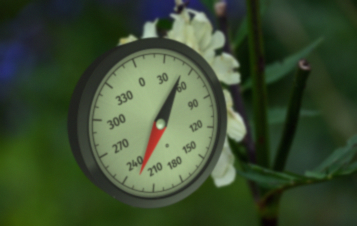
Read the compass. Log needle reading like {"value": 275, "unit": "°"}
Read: {"value": 230, "unit": "°"}
